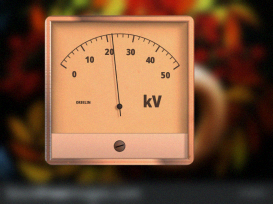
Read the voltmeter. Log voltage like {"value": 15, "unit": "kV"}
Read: {"value": 22, "unit": "kV"}
